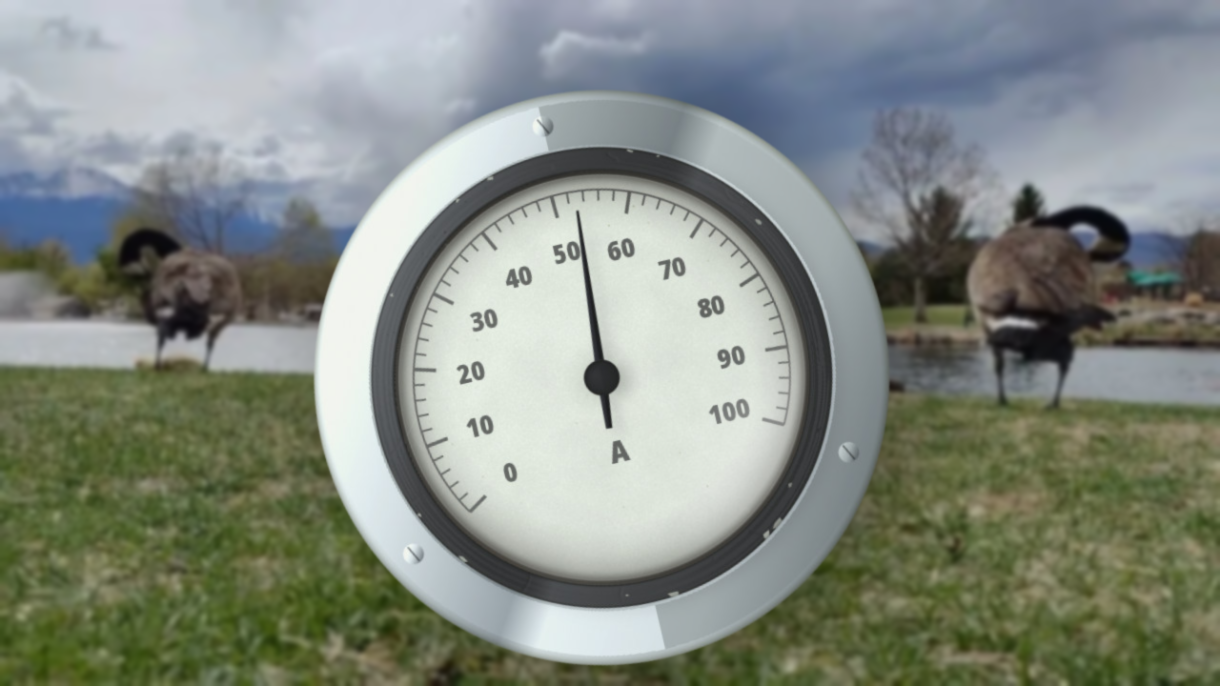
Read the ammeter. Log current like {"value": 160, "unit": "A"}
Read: {"value": 53, "unit": "A"}
